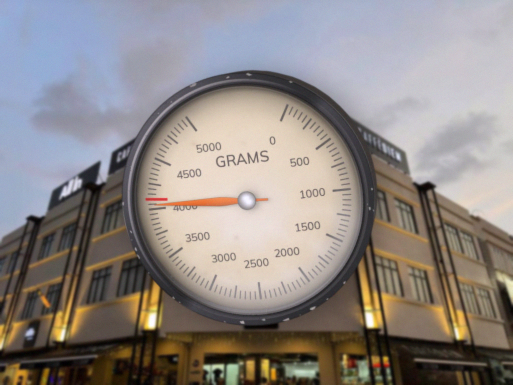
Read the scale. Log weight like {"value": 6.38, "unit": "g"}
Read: {"value": 4050, "unit": "g"}
